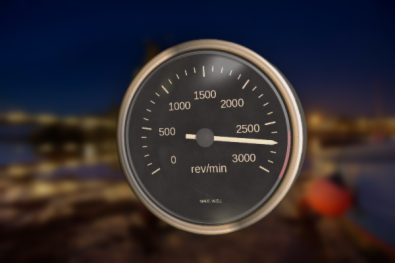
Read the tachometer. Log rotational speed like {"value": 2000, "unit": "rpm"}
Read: {"value": 2700, "unit": "rpm"}
